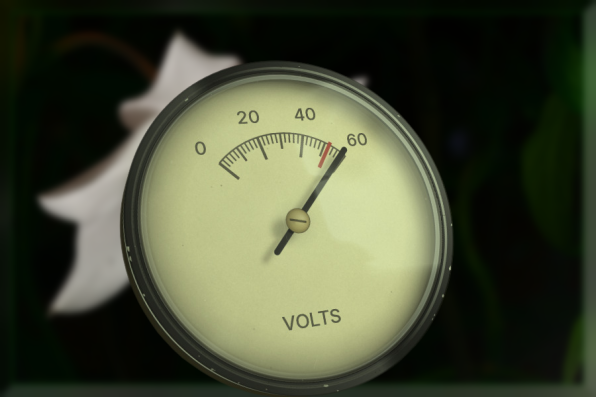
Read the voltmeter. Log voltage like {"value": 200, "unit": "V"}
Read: {"value": 58, "unit": "V"}
